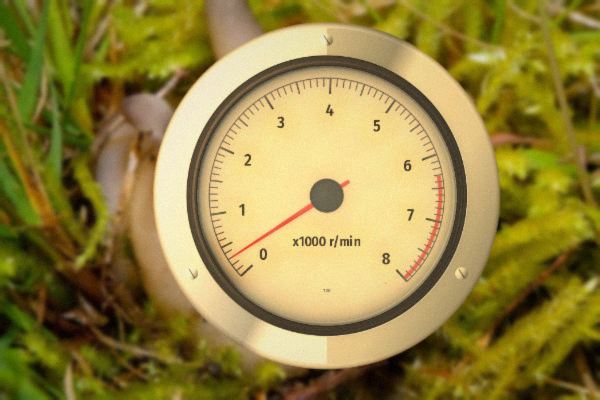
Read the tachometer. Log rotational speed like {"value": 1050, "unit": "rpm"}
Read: {"value": 300, "unit": "rpm"}
